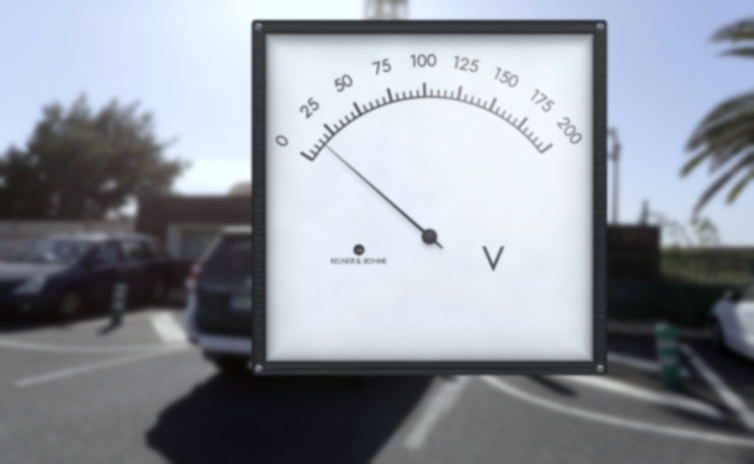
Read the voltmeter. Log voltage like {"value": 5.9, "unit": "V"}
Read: {"value": 15, "unit": "V"}
